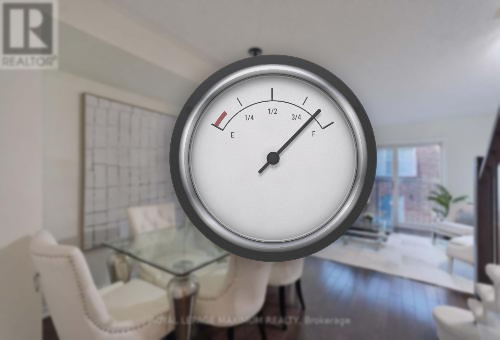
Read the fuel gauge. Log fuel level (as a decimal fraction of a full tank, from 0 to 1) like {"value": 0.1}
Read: {"value": 0.875}
